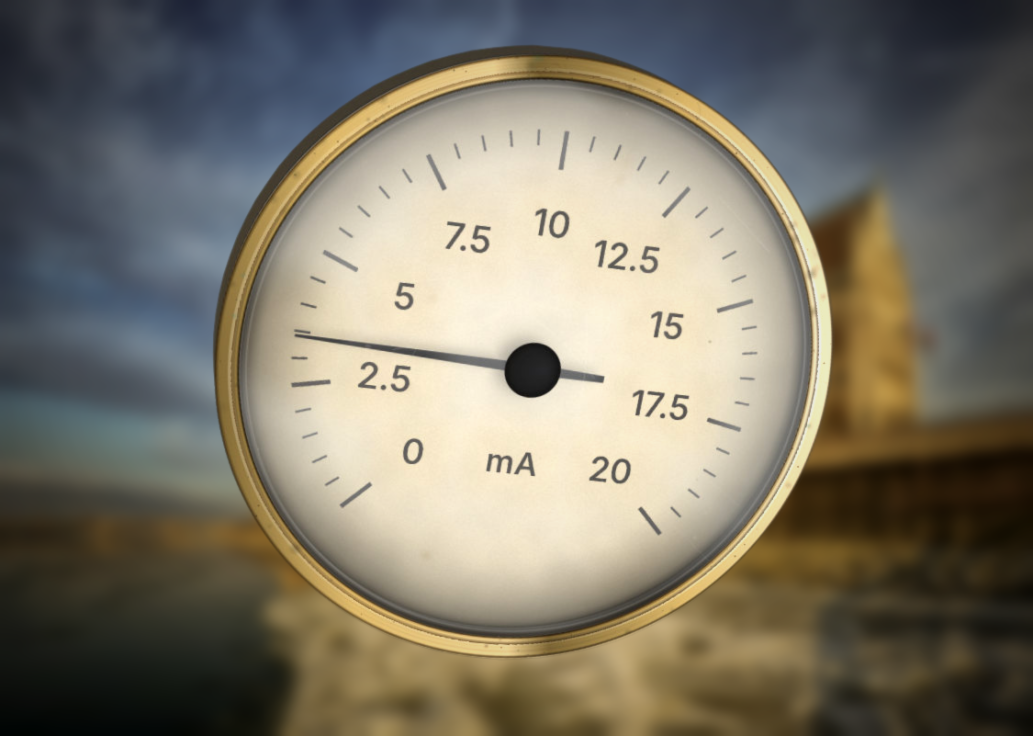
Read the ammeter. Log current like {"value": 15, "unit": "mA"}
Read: {"value": 3.5, "unit": "mA"}
